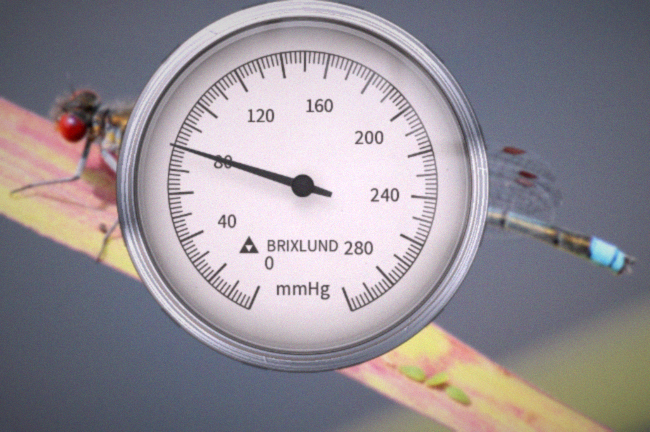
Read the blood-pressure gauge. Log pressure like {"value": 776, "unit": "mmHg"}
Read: {"value": 80, "unit": "mmHg"}
